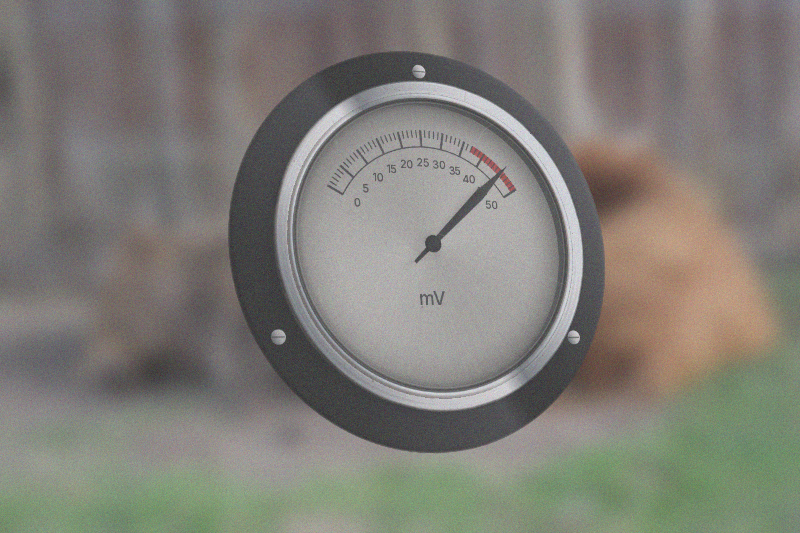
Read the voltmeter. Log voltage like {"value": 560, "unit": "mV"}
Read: {"value": 45, "unit": "mV"}
